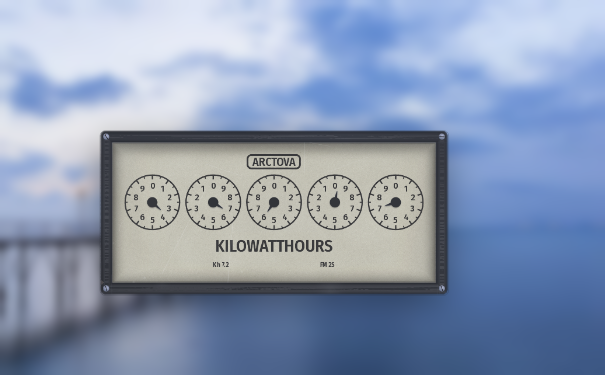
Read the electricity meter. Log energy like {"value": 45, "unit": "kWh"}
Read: {"value": 36597, "unit": "kWh"}
